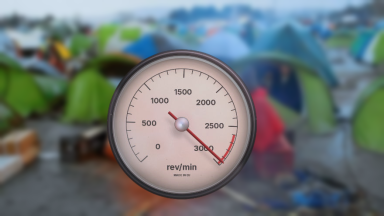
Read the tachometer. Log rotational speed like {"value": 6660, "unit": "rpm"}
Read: {"value": 2950, "unit": "rpm"}
